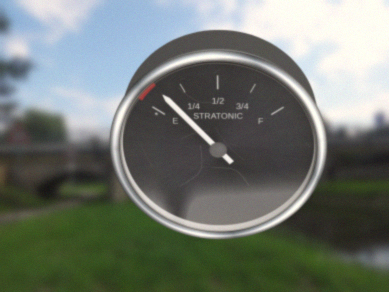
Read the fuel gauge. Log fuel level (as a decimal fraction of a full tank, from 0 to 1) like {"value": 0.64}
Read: {"value": 0.125}
